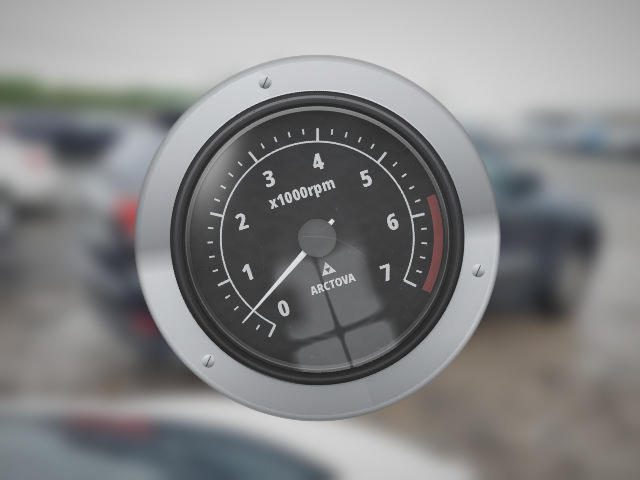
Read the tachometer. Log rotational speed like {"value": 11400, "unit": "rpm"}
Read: {"value": 400, "unit": "rpm"}
